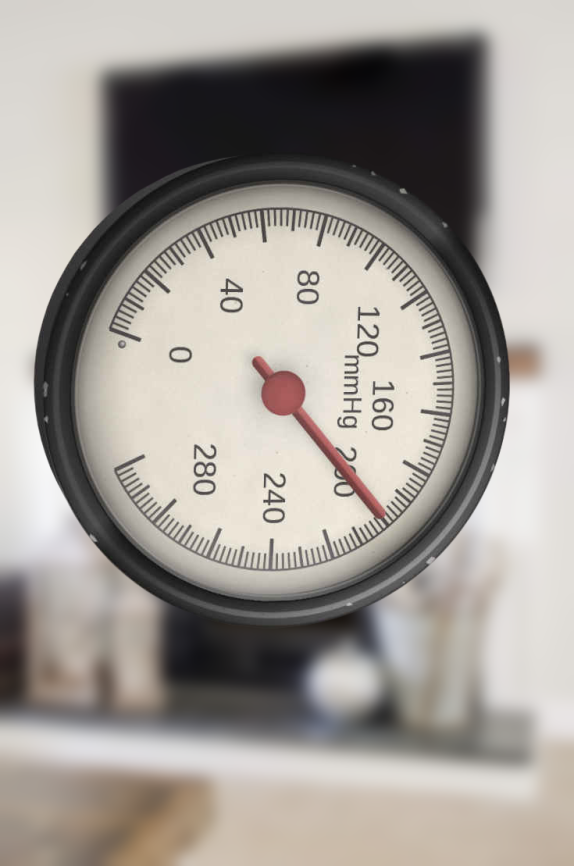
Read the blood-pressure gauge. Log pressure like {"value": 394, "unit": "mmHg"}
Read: {"value": 200, "unit": "mmHg"}
